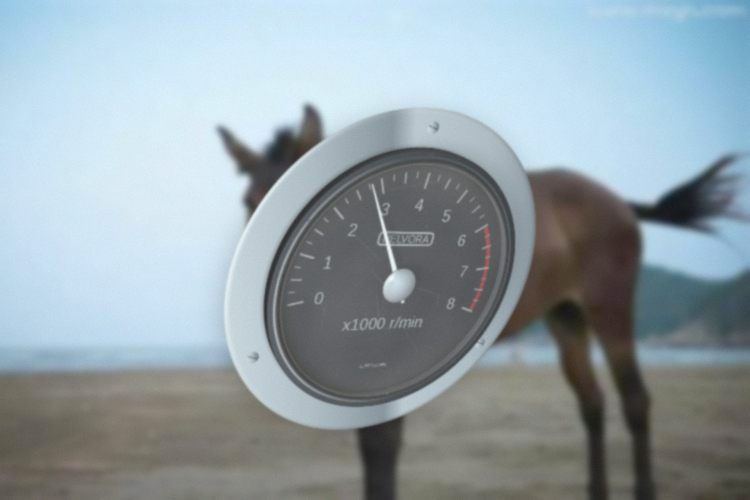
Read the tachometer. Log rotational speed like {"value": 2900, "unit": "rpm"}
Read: {"value": 2750, "unit": "rpm"}
